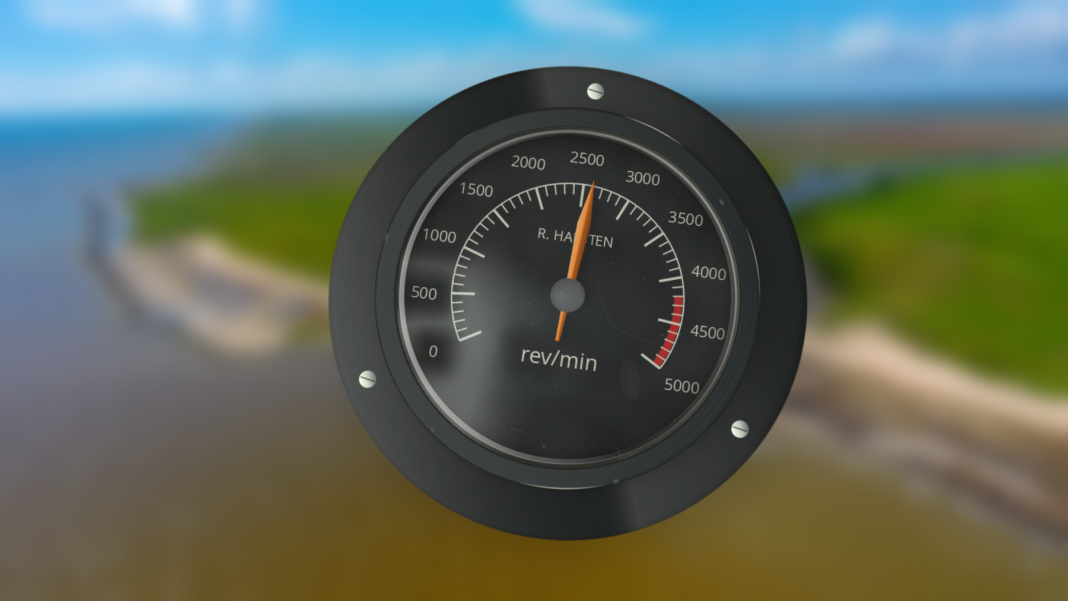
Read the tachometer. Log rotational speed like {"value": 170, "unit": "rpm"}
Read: {"value": 2600, "unit": "rpm"}
